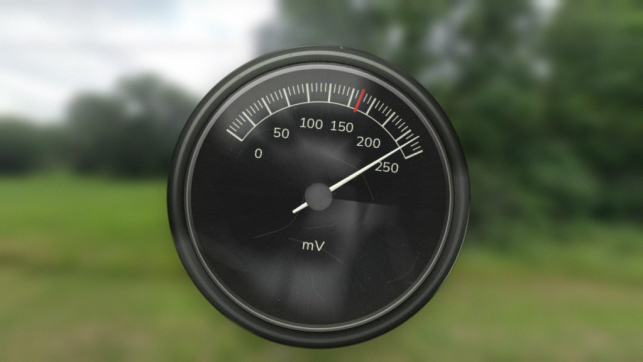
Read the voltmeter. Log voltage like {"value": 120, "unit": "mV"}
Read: {"value": 235, "unit": "mV"}
